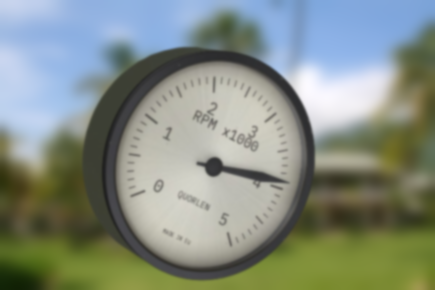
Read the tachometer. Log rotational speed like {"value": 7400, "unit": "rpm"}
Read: {"value": 3900, "unit": "rpm"}
